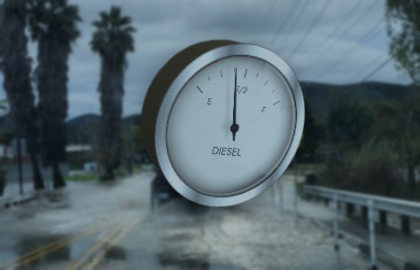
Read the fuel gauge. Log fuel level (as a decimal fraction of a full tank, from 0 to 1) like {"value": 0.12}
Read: {"value": 0.375}
